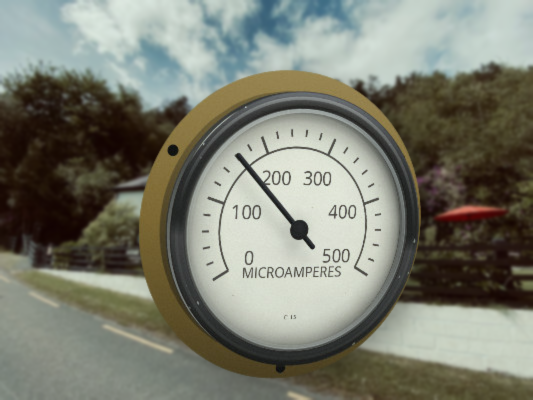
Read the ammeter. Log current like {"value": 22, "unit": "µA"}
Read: {"value": 160, "unit": "µA"}
